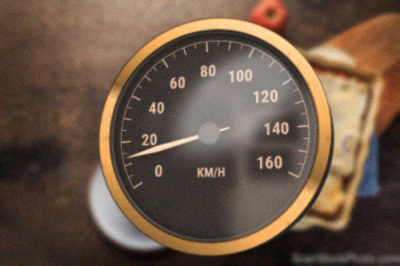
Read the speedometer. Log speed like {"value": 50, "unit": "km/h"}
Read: {"value": 12.5, "unit": "km/h"}
